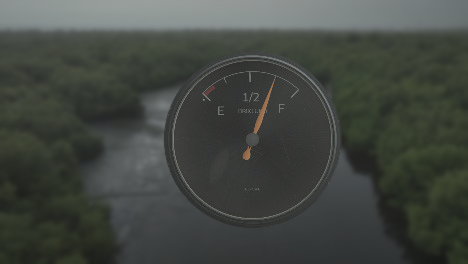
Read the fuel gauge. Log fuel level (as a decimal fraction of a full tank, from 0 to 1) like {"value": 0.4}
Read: {"value": 0.75}
